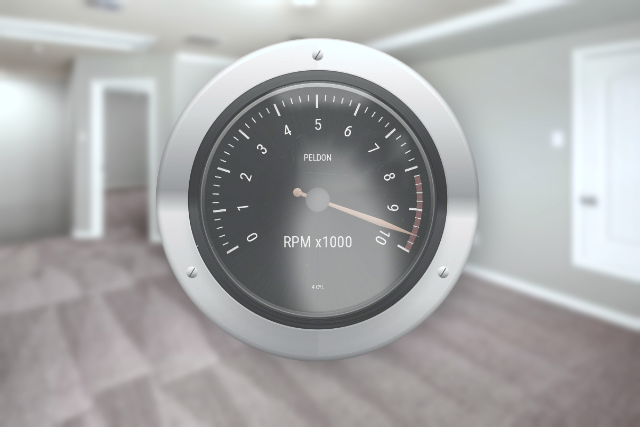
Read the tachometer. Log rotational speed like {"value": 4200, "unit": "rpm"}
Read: {"value": 9600, "unit": "rpm"}
